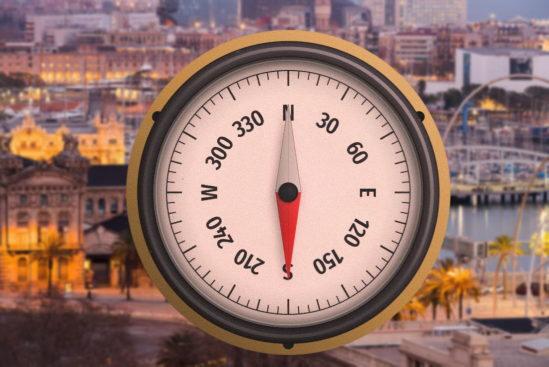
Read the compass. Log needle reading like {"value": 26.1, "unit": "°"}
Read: {"value": 180, "unit": "°"}
